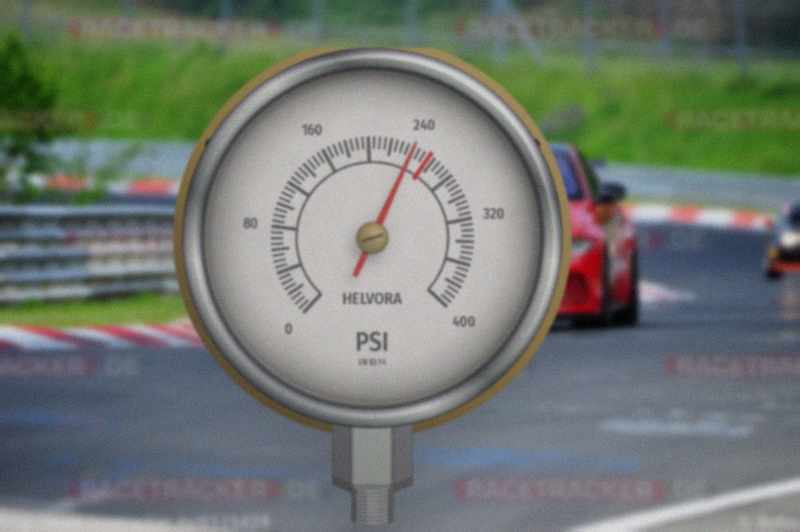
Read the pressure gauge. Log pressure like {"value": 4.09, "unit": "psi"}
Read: {"value": 240, "unit": "psi"}
